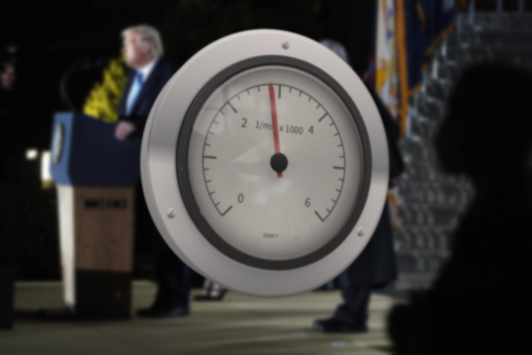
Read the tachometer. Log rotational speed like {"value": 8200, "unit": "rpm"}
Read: {"value": 2800, "unit": "rpm"}
